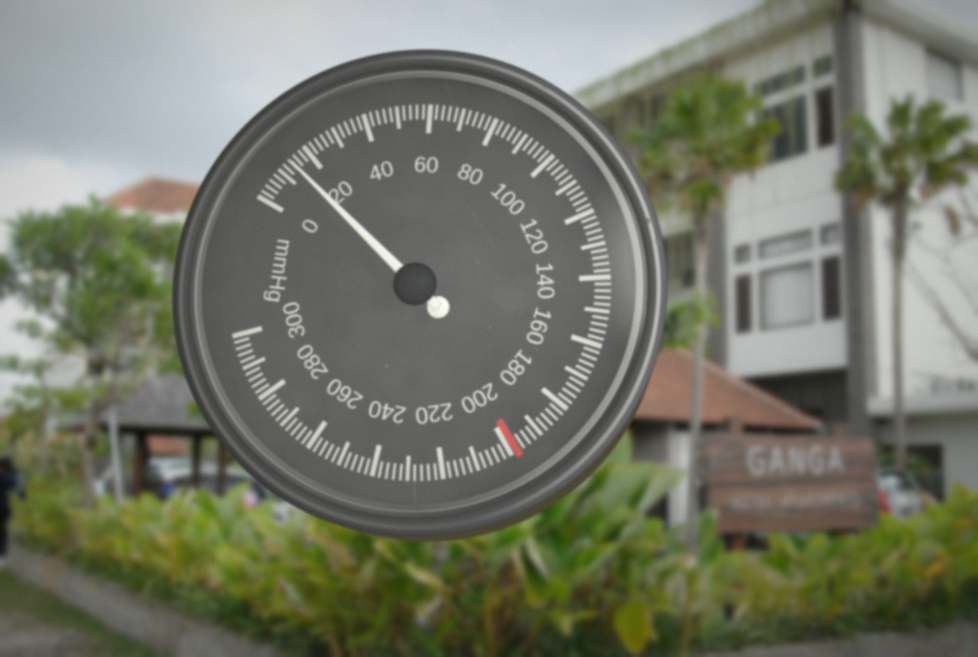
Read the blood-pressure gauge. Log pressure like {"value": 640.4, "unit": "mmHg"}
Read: {"value": 14, "unit": "mmHg"}
